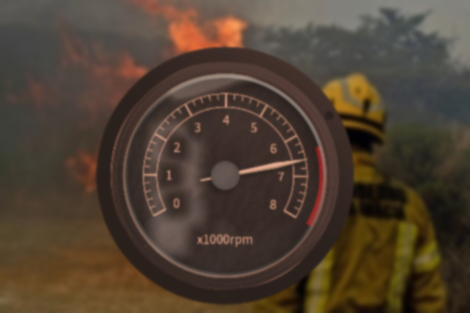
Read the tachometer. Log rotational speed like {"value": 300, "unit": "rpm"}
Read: {"value": 6600, "unit": "rpm"}
